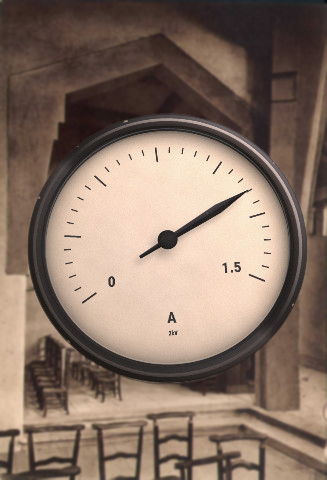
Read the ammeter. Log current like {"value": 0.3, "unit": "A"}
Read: {"value": 1.15, "unit": "A"}
